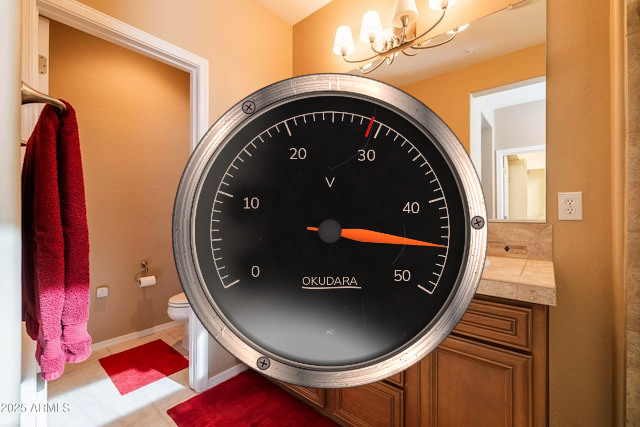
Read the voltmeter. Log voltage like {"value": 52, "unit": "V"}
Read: {"value": 45, "unit": "V"}
